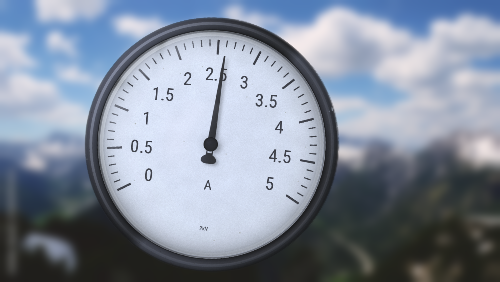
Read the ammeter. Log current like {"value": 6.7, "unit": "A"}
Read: {"value": 2.6, "unit": "A"}
